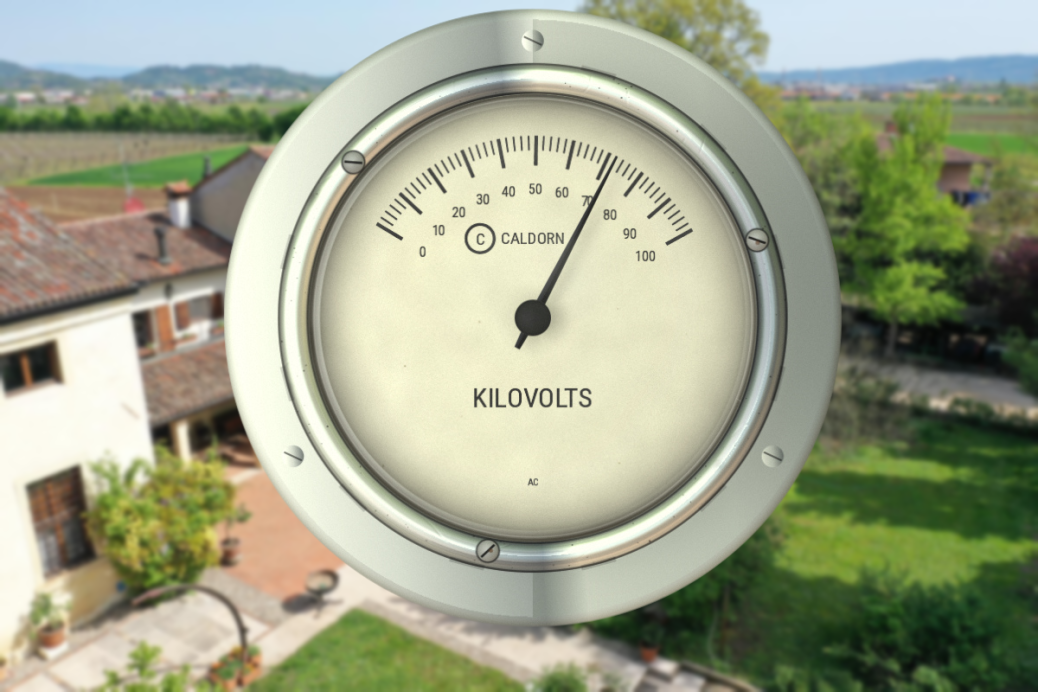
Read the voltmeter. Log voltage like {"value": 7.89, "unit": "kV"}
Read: {"value": 72, "unit": "kV"}
